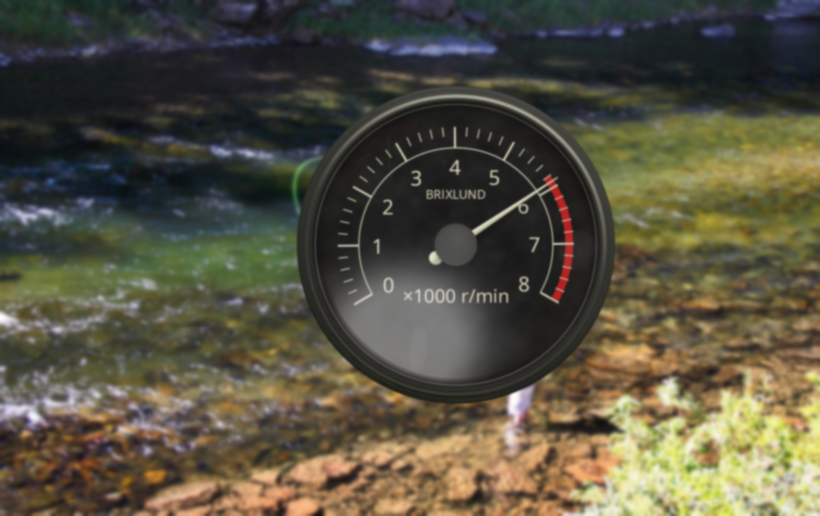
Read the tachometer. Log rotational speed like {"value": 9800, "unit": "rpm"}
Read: {"value": 5900, "unit": "rpm"}
